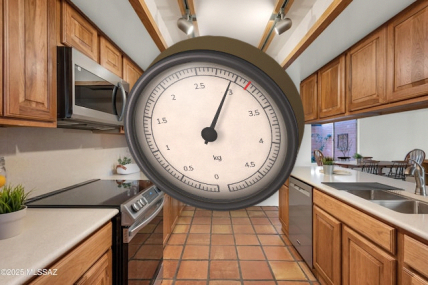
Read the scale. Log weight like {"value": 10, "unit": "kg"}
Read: {"value": 2.95, "unit": "kg"}
